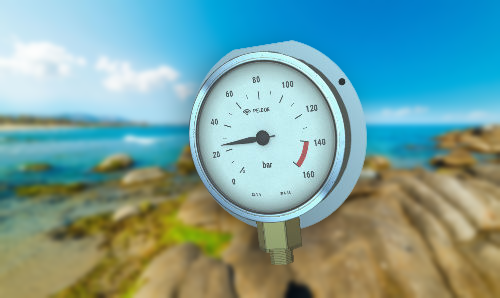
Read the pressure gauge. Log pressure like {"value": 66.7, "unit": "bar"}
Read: {"value": 25, "unit": "bar"}
